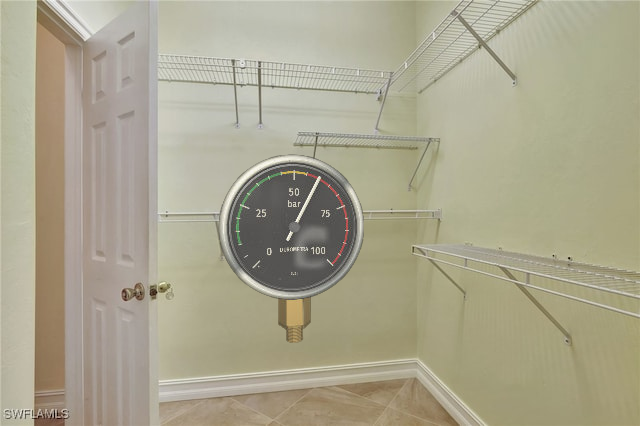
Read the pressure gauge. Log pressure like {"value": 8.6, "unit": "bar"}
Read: {"value": 60, "unit": "bar"}
